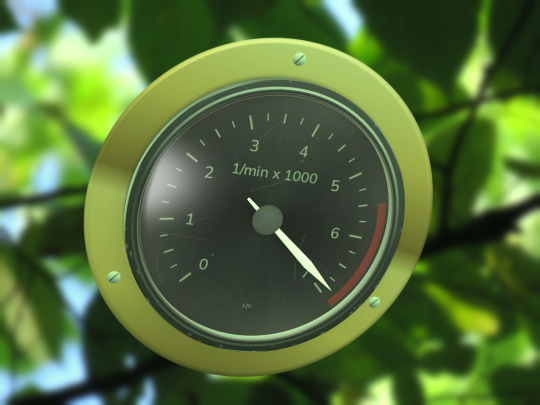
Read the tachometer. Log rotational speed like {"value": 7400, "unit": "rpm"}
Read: {"value": 6875, "unit": "rpm"}
